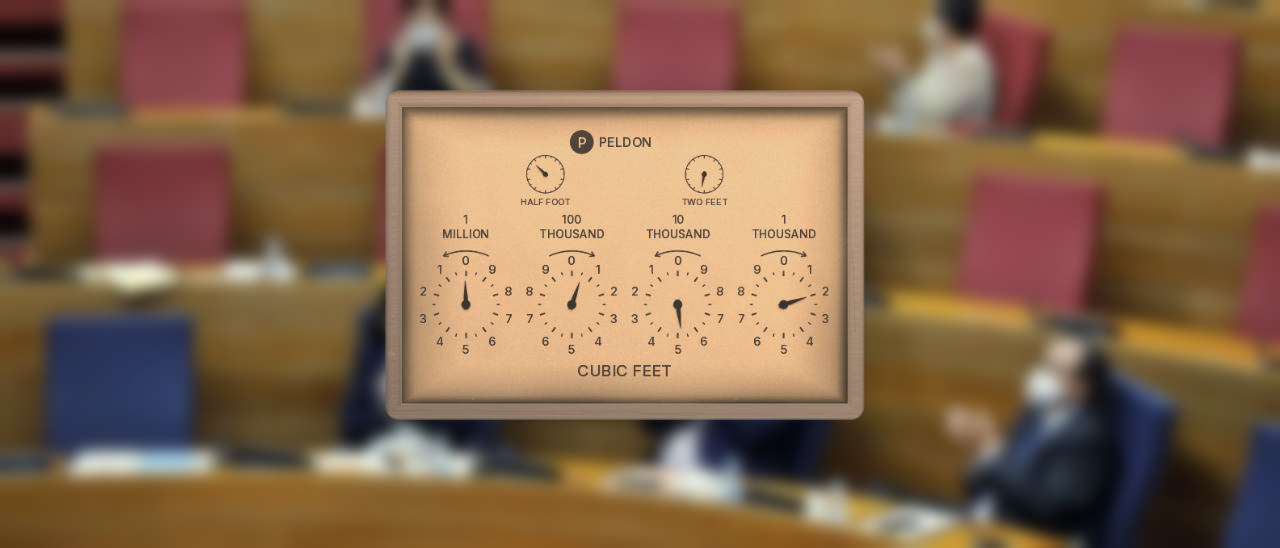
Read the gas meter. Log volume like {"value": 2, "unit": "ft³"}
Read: {"value": 5200, "unit": "ft³"}
